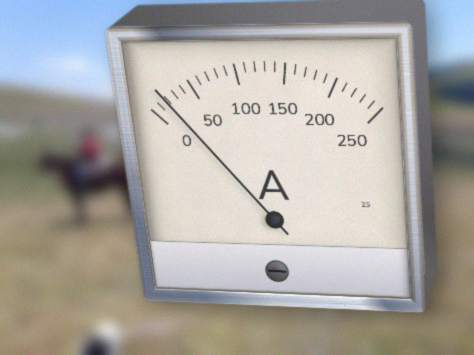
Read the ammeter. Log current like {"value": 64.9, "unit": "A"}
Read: {"value": 20, "unit": "A"}
